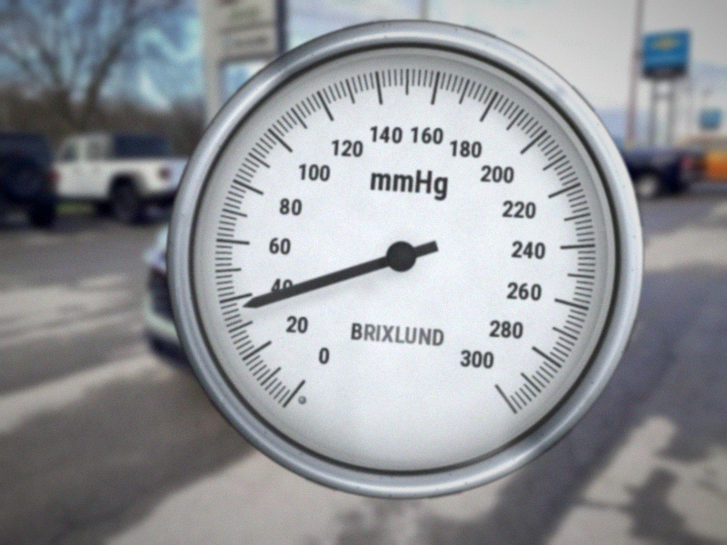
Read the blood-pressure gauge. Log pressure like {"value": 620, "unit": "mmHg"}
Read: {"value": 36, "unit": "mmHg"}
